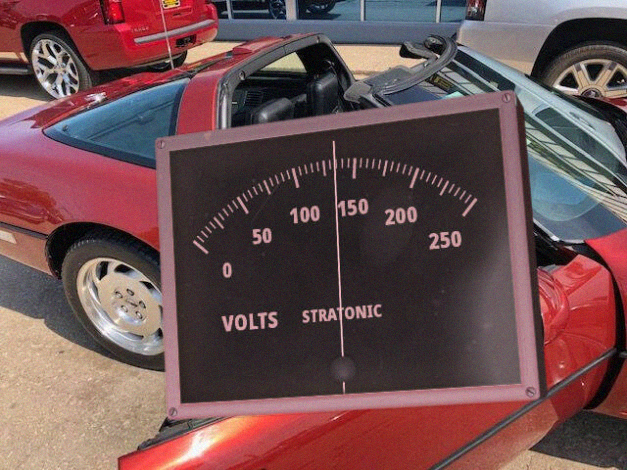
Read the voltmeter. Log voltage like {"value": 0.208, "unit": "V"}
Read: {"value": 135, "unit": "V"}
